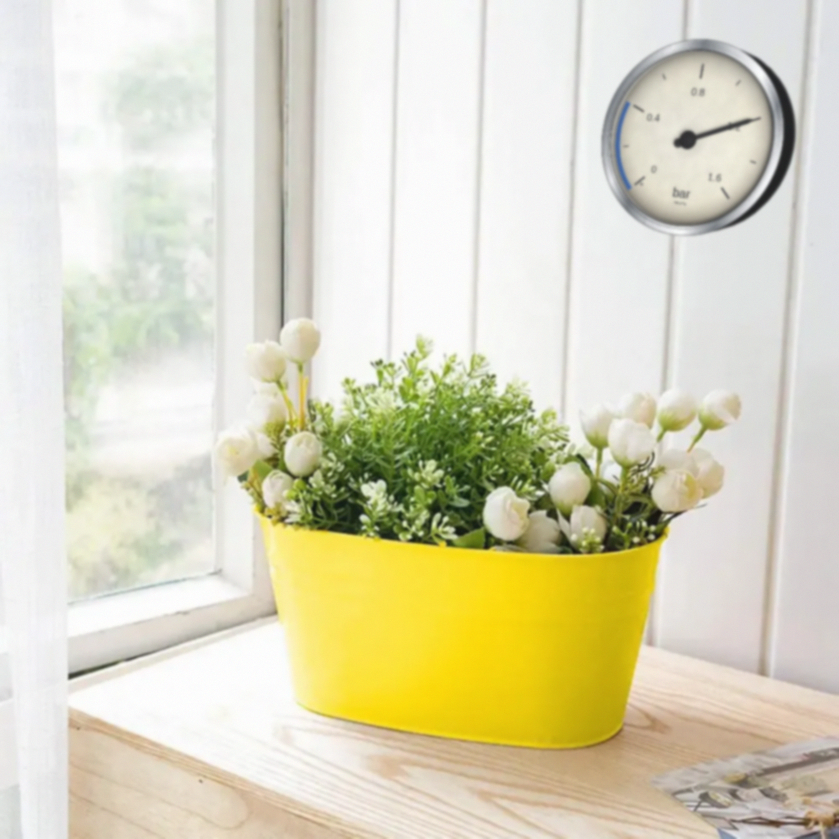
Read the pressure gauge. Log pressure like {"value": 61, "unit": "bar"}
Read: {"value": 1.2, "unit": "bar"}
